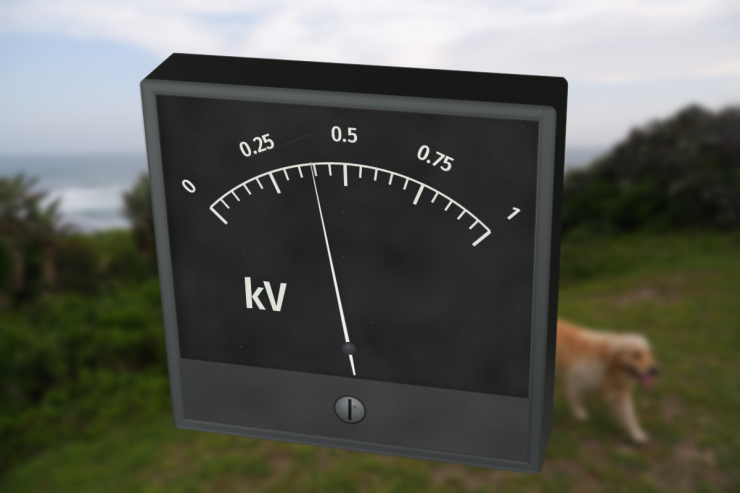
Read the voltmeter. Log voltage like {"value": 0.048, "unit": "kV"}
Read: {"value": 0.4, "unit": "kV"}
